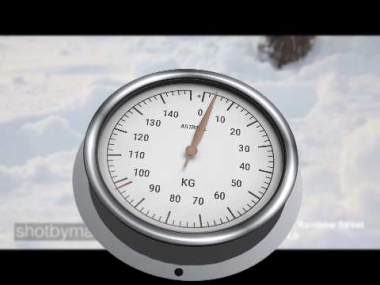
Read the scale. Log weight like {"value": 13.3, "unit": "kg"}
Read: {"value": 4, "unit": "kg"}
